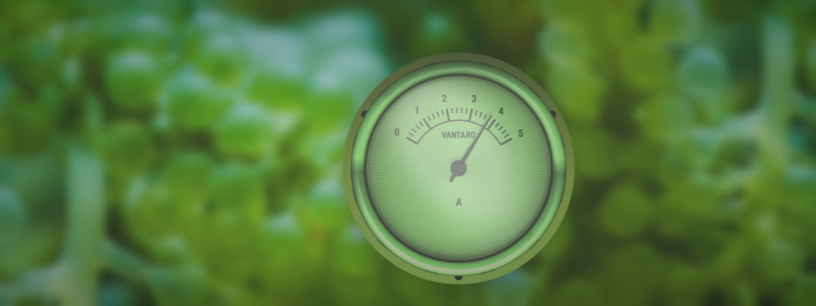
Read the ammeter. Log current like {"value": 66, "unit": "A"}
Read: {"value": 3.8, "unit": "A"}
